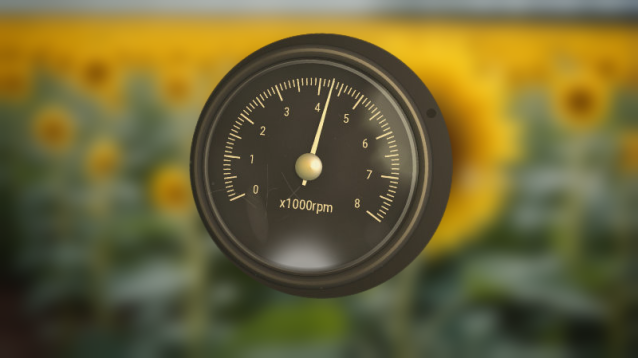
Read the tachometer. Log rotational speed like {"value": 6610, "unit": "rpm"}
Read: {"value": 4300, "unit": "rpm"}
